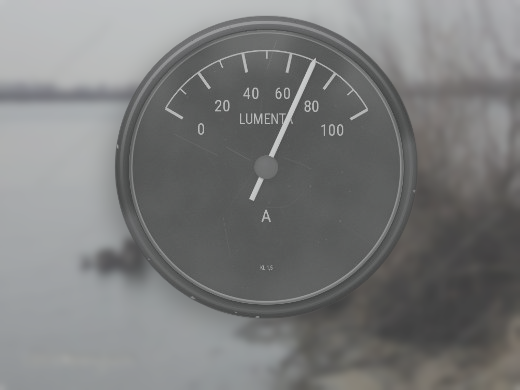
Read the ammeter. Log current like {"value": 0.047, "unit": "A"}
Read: {"value": 70, "unit": "A"}
